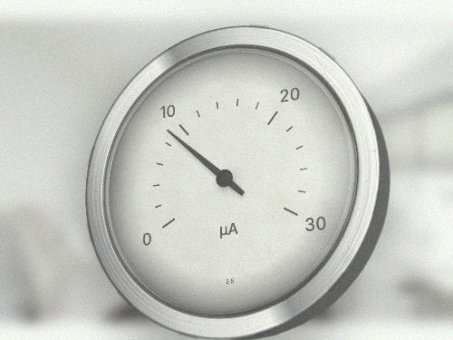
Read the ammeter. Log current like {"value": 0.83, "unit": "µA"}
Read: {"value": 9, "unit": "µA"}
